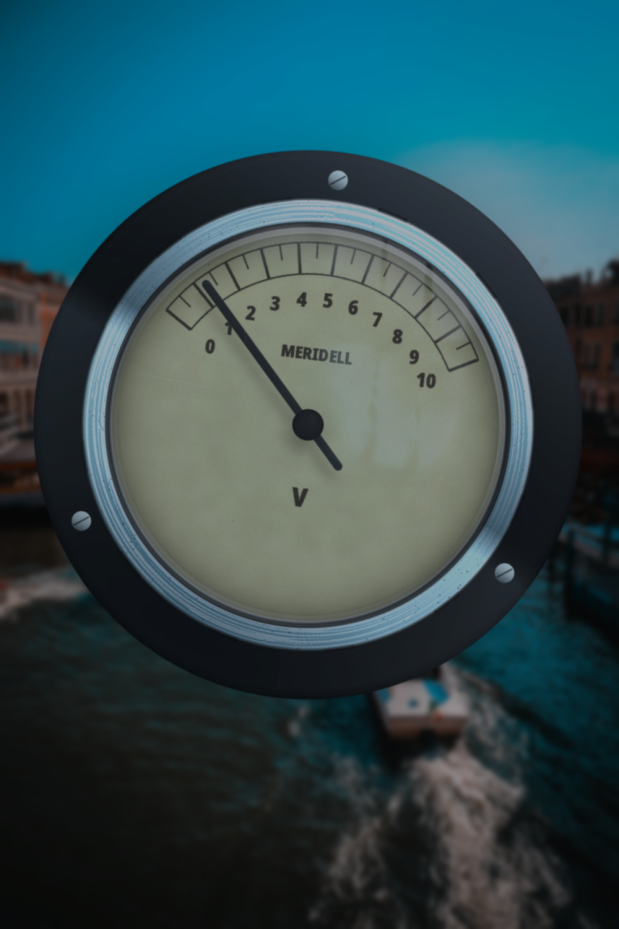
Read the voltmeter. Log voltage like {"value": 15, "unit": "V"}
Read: {"value": 1.25, "unit": "V"}
